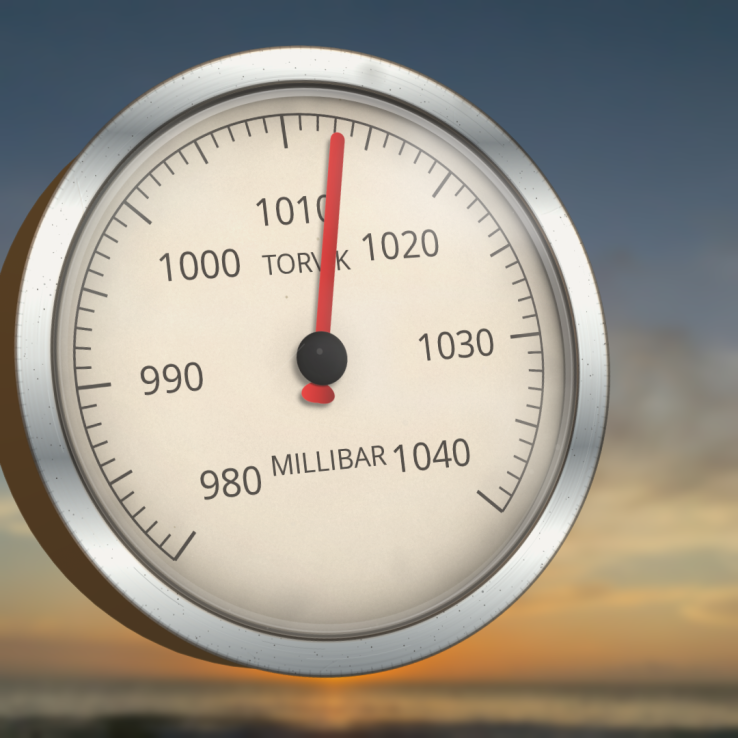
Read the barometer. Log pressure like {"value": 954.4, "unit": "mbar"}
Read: {"value": 1013, "unit": "mbar"}
